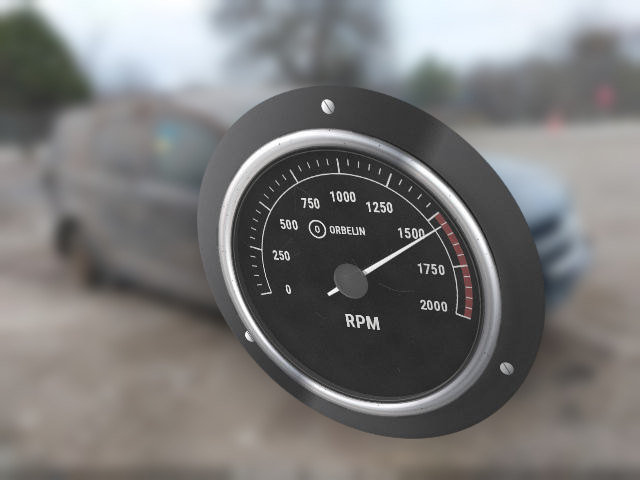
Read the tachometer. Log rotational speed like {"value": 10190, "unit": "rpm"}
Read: {"value": 1550, "unit": "rpm"}
